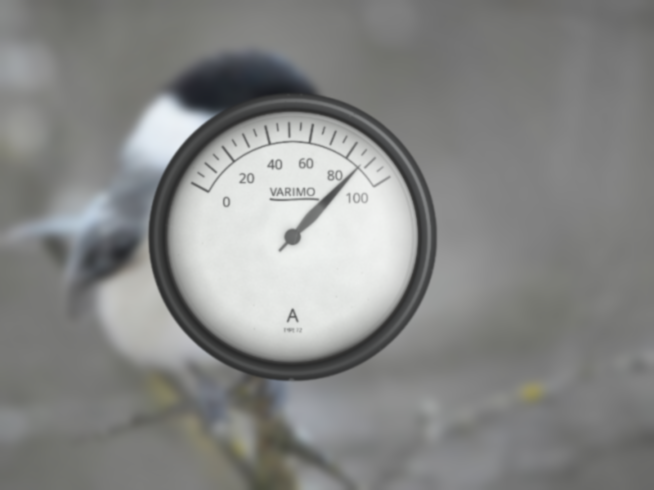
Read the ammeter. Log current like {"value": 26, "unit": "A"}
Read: {"value": 87.5, "unit": "A"}
